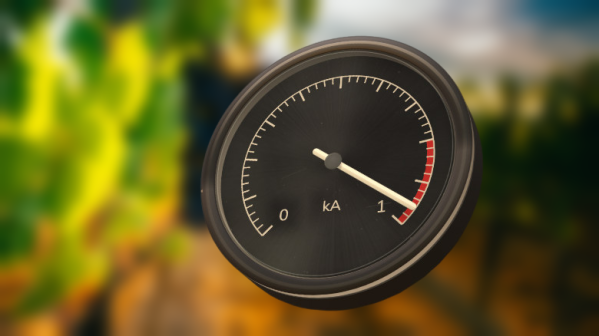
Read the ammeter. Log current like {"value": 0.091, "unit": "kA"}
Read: {"value": 0.96, "unit": "kA"}
